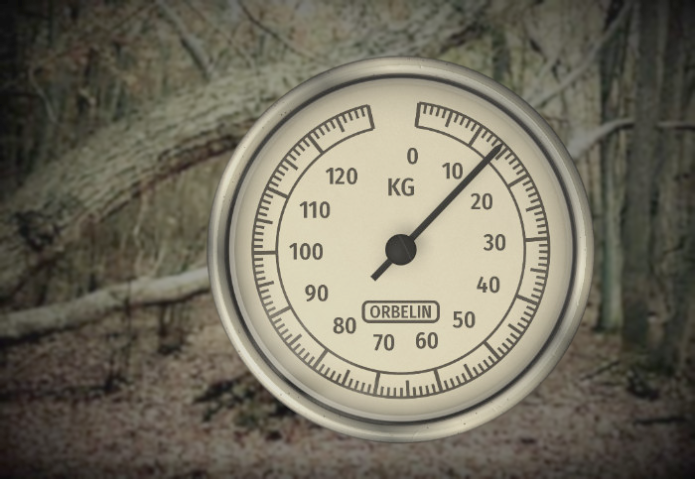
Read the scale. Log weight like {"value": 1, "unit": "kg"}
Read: {"value": 14, "unit": "kg"}
